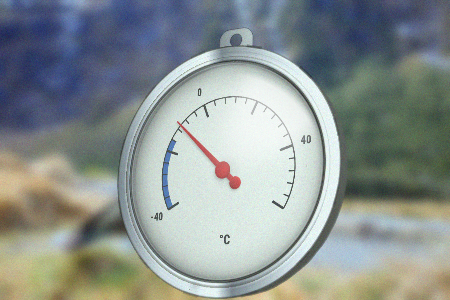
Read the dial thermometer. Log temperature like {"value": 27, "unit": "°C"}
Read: {"value": -10, "unit": "°C"}
